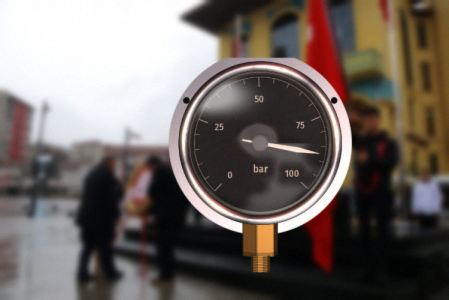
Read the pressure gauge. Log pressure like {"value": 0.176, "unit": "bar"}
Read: {"value": 87.5, "unit": "bar"}
